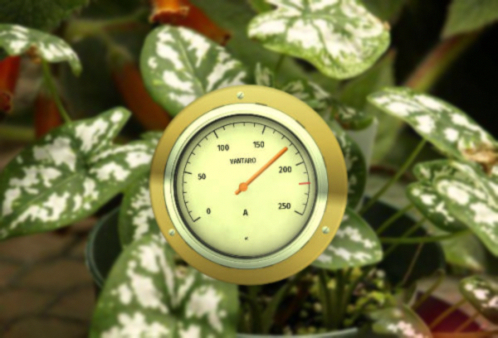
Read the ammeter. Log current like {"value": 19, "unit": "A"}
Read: {"value": 180, "unit": "A"}
